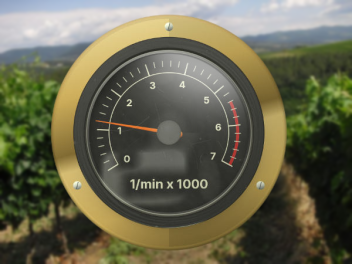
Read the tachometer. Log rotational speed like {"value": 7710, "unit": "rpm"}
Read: {"value": 1200, "unit": "rpm"}
